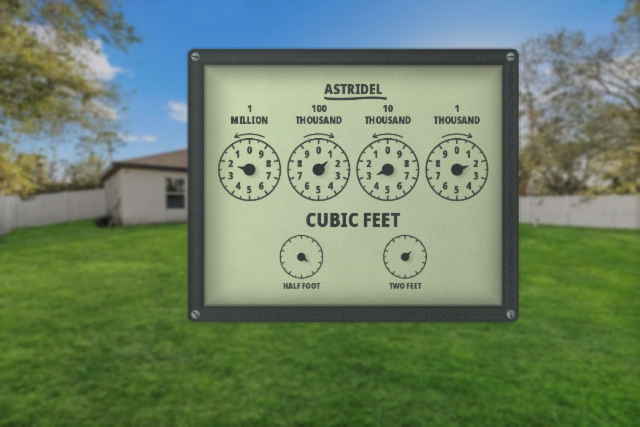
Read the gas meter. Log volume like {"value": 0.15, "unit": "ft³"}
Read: {"value": 213200, "unit": "ft³"}
